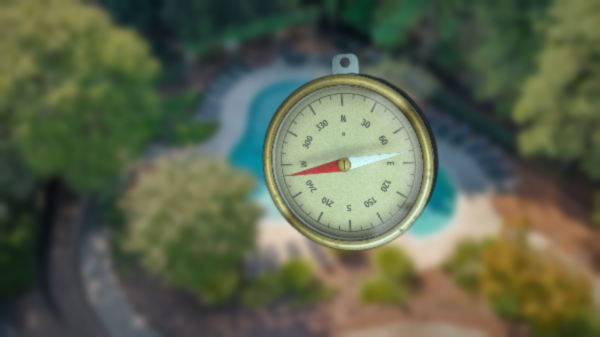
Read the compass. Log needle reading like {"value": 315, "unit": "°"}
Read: {"value": 260, "unit": "°"}
